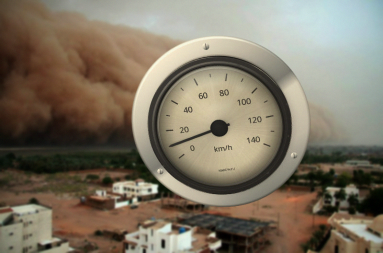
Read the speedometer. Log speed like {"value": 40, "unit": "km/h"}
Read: {"value": 10, "unit": "km/h"}
